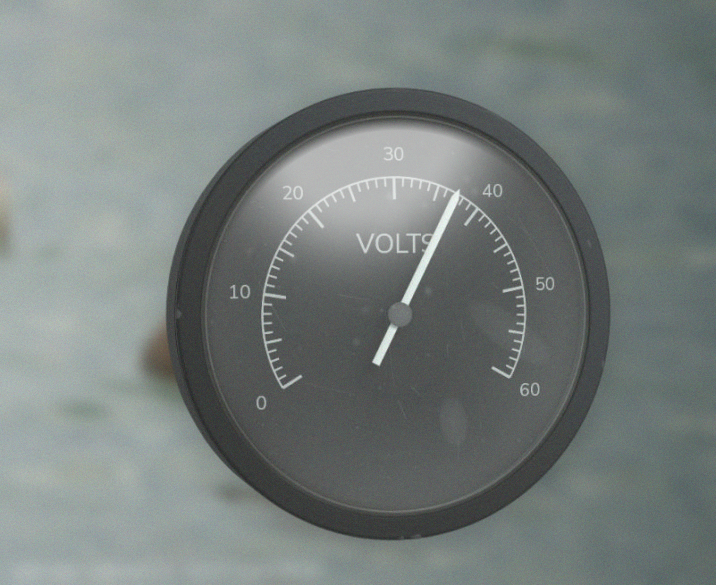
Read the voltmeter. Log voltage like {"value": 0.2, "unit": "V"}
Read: {"value": 37, "unit": "V"}
